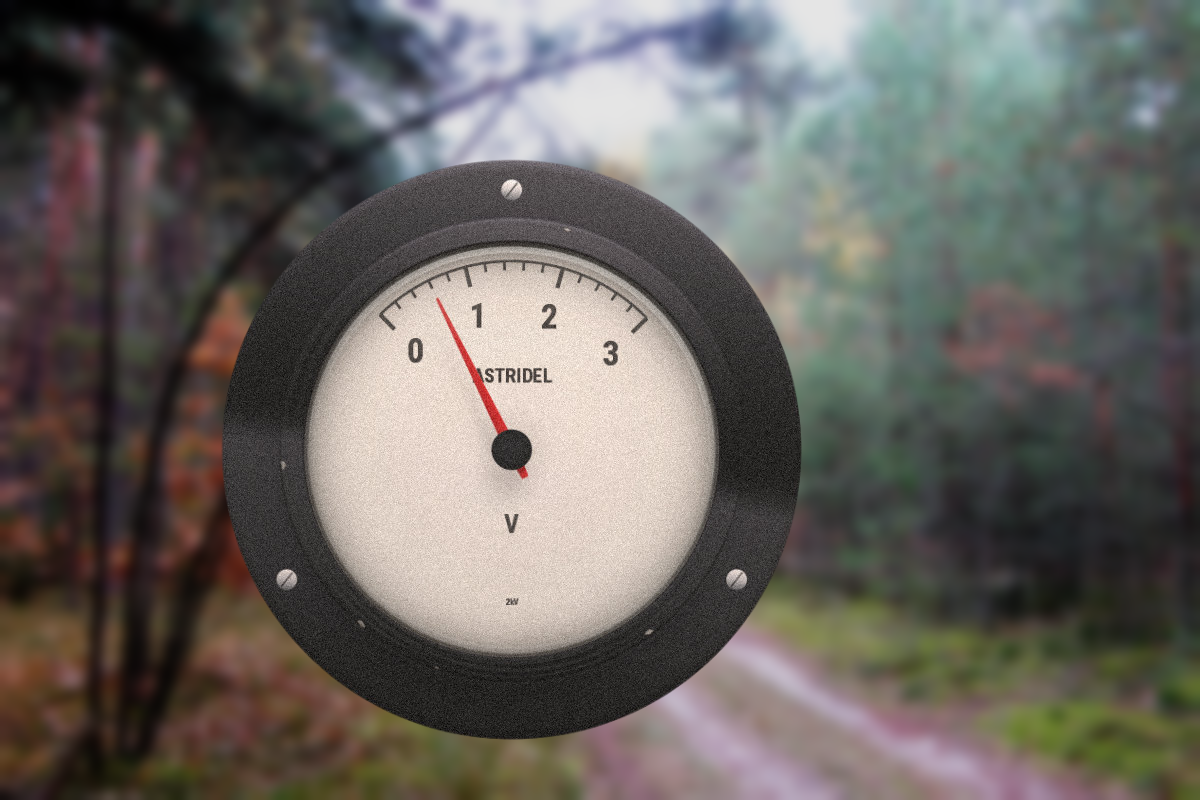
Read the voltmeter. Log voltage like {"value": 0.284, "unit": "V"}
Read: {"value": 0.6, "unit": "V"}
